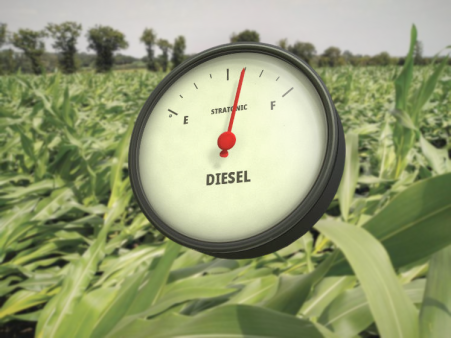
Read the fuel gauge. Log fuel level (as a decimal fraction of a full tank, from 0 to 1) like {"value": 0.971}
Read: {"value": 0.625}
